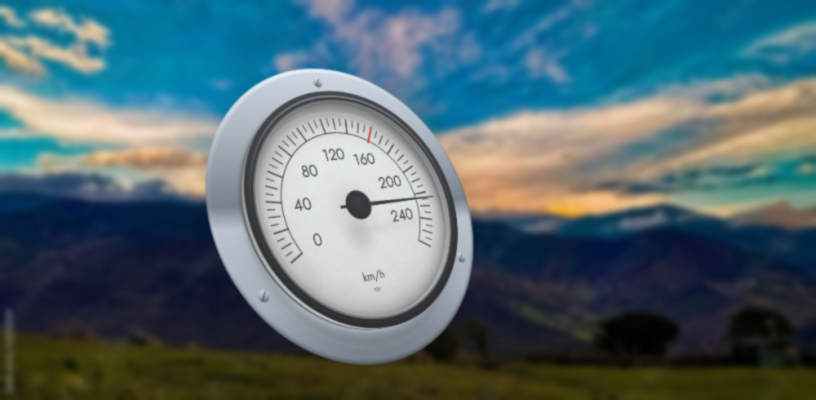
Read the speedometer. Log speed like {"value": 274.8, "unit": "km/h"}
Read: {"value": 225, "unit": "km/h"}
